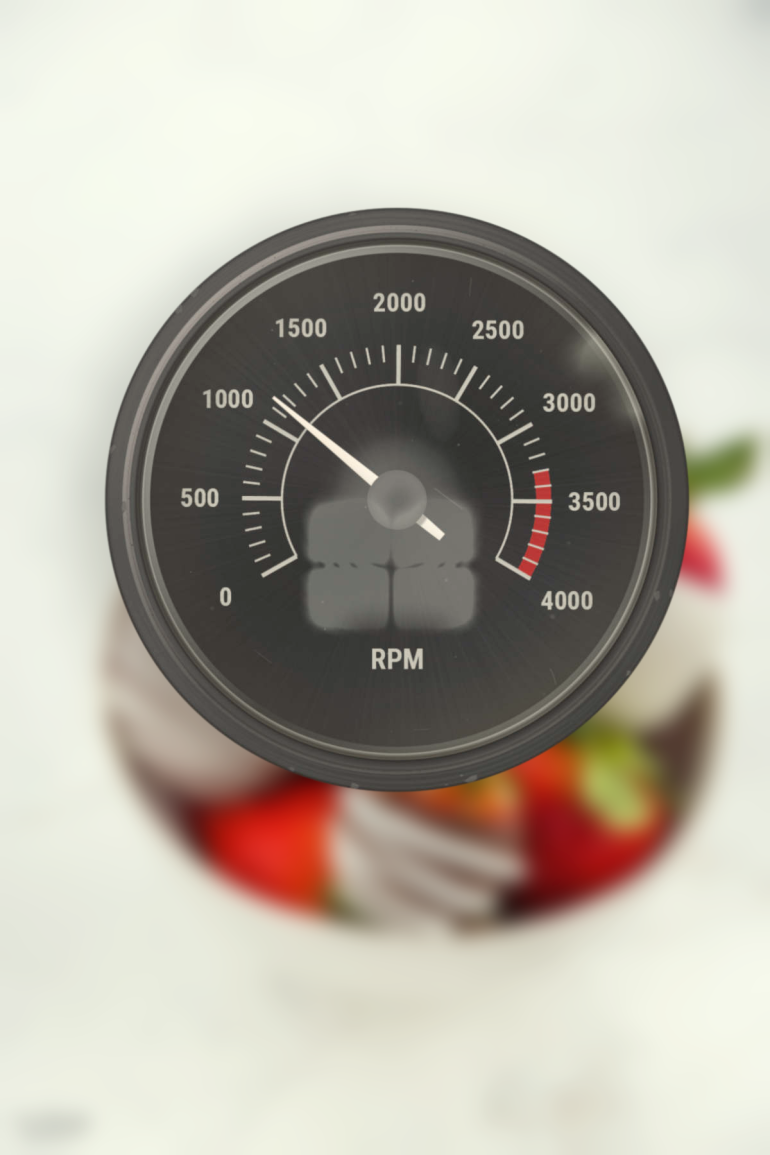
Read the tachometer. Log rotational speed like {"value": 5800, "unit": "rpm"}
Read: {"value": 1150, "unit": "rpm"}
